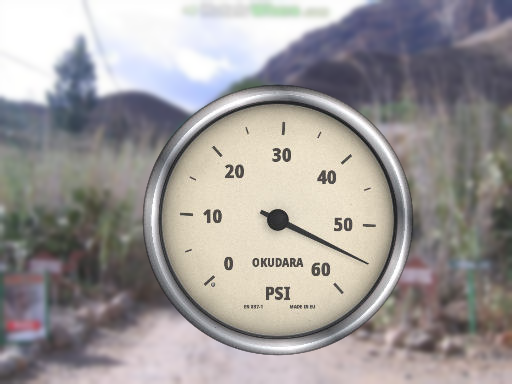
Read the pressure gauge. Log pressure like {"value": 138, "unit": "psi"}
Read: {"value": 55, "unit": "psi"}
